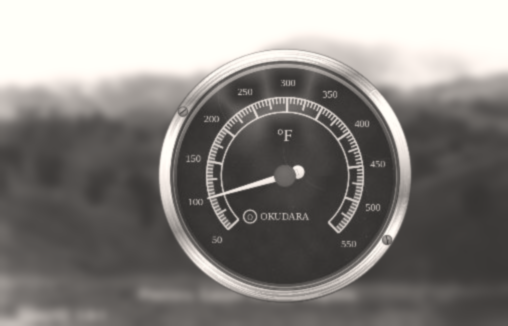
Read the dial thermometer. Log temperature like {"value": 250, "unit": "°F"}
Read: {"value": 100, "unit": "°F"}
